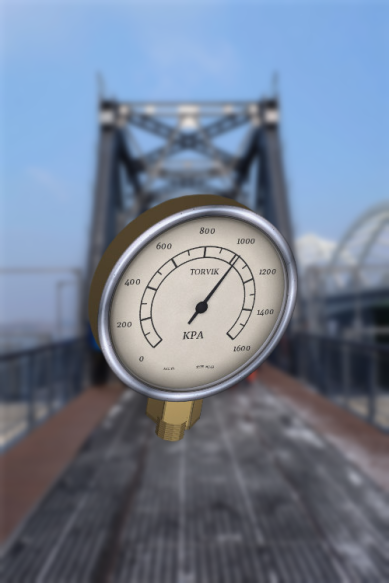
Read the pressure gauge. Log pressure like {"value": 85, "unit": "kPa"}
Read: {"value": 1000, "unit": "kPa"}
